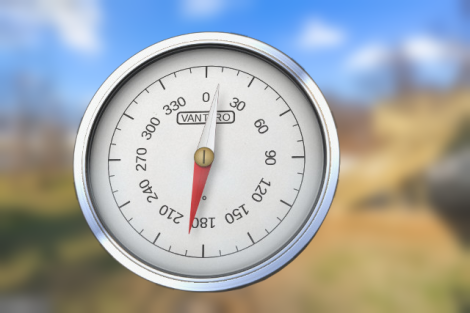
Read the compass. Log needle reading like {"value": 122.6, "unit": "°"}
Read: {"value": 190, "unit": "°"}
